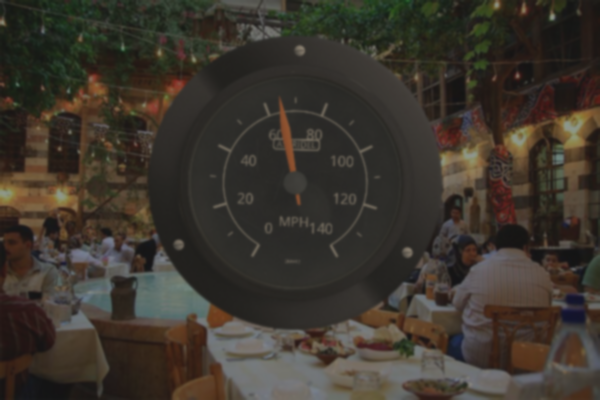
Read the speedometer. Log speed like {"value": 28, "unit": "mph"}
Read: {"value": 65, "unit": "mph"}
